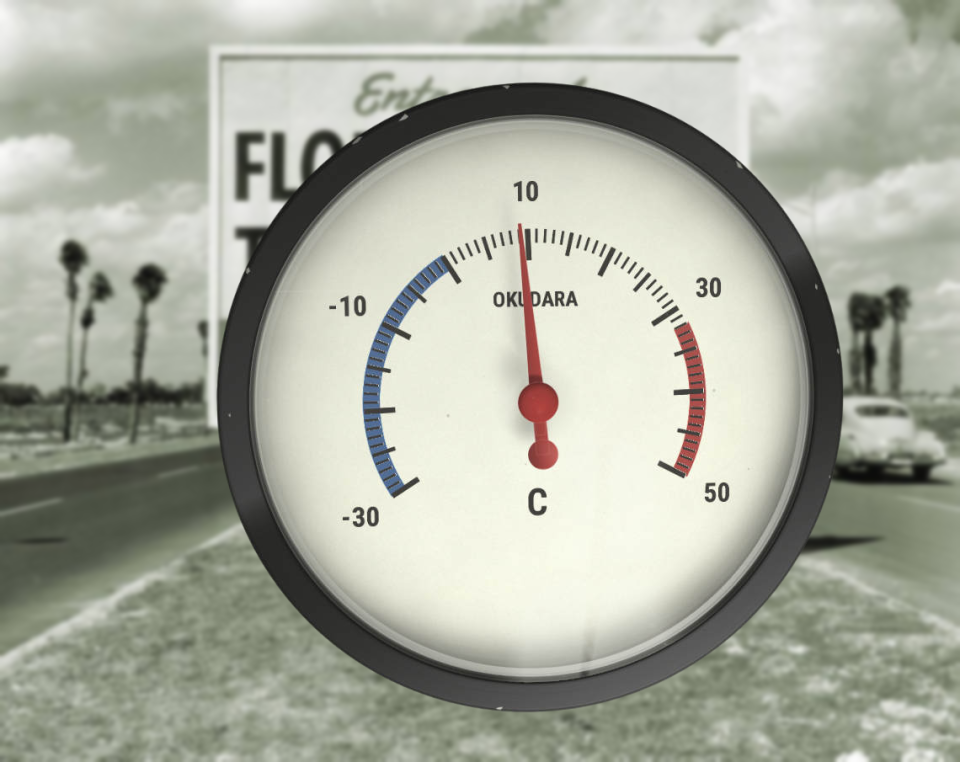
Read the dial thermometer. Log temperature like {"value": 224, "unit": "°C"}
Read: {"value": 9, "unit": "°C"}
